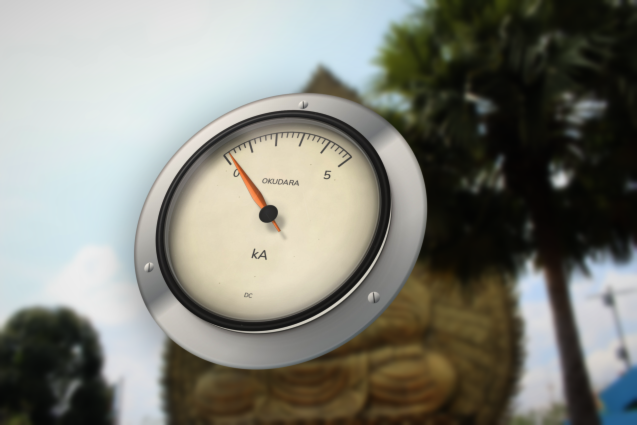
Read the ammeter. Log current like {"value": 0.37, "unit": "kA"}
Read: {"value": 0.2, "unit": "kA"}
